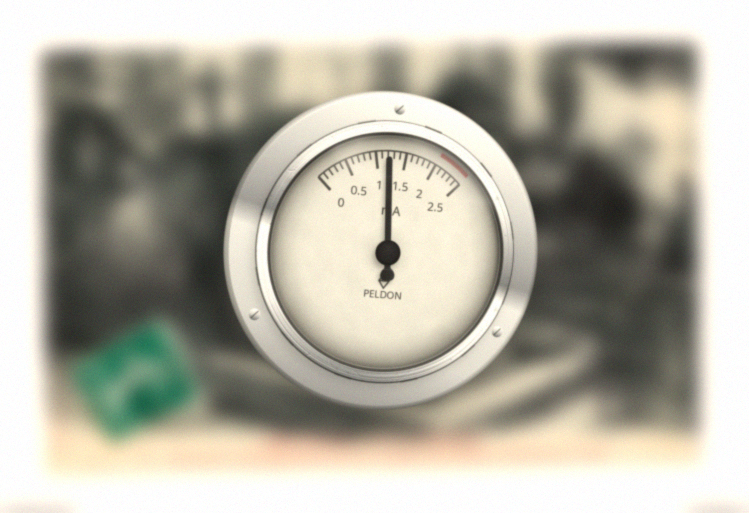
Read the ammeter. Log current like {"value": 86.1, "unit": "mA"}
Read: {"value": 1.2, "unit": "mA"}
